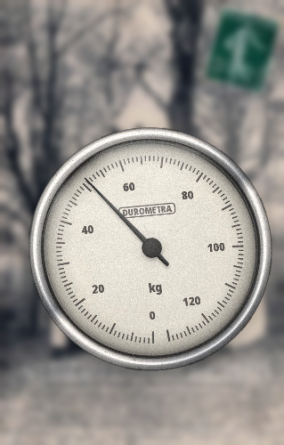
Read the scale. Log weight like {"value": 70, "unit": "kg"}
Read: {"value": 51, "unit": "kg"}
